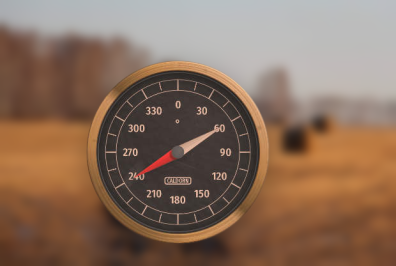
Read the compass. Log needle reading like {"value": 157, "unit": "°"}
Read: {"value": 240, "unit": "°"}
